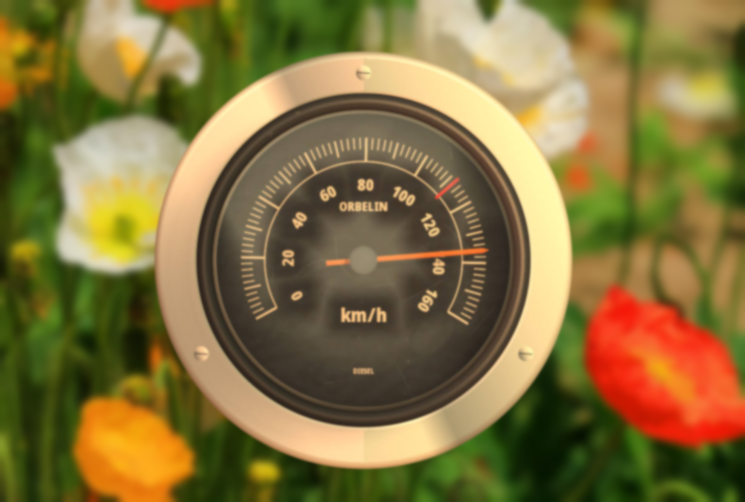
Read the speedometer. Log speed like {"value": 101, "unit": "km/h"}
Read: {"value": 136, "unit": "km/h"}
